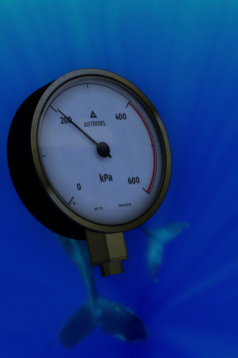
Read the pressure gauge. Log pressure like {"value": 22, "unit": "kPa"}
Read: {"value": 200, "unit": "kPa"}
